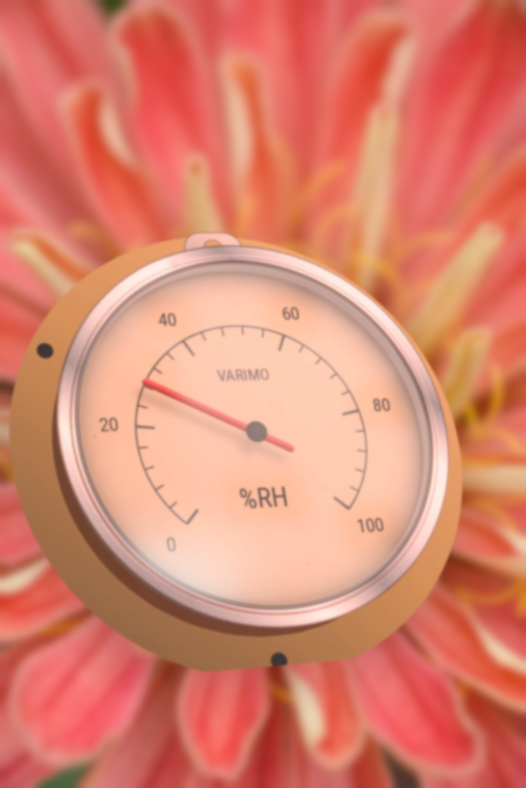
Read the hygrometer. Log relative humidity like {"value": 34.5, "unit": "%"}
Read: {"value": 28, "unit": "%"}
